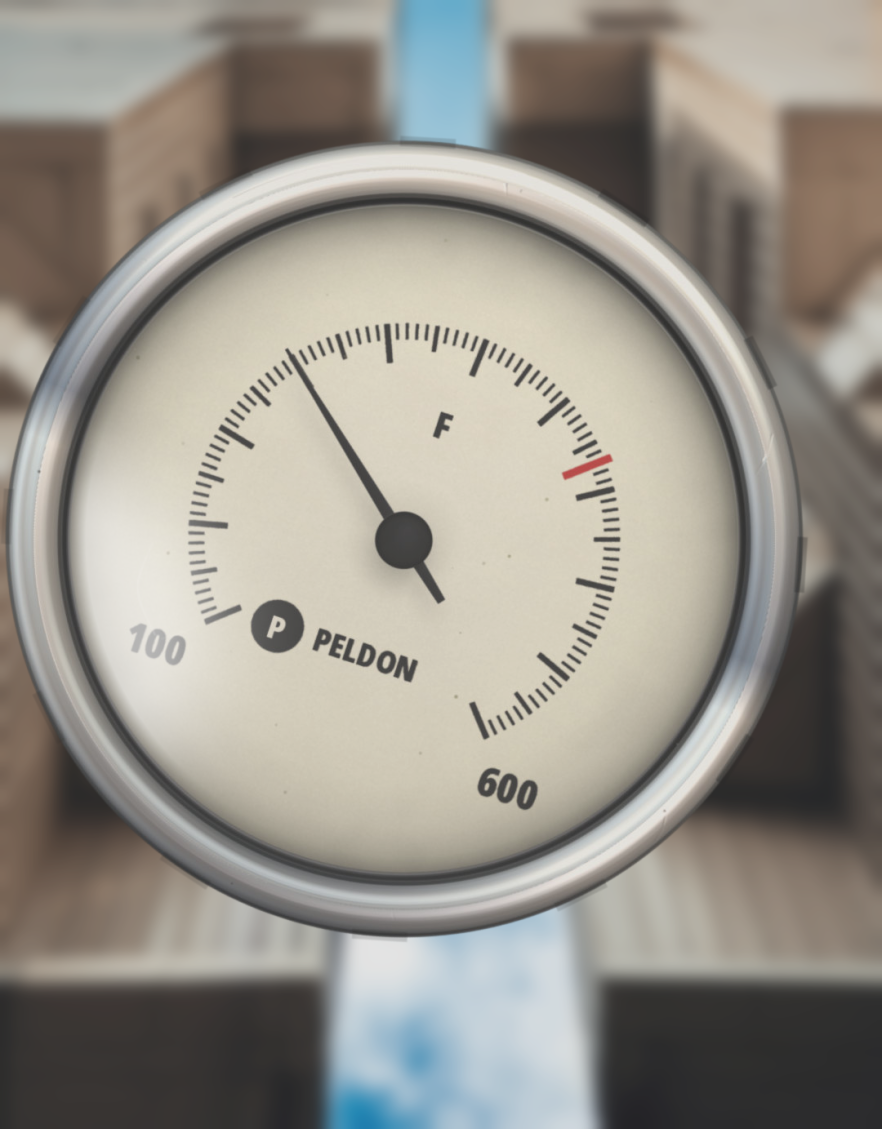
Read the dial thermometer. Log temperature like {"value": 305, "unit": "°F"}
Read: {"value": 250, "unit": "°F"}
